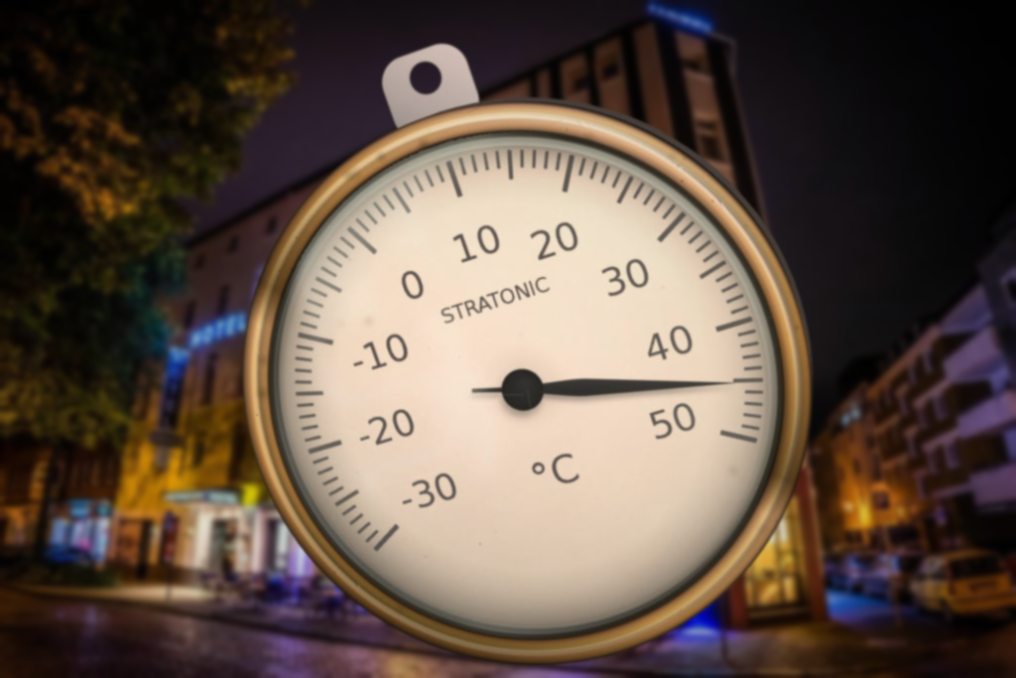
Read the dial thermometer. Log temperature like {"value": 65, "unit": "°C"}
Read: {"value": 45, "unit": "°C"}
